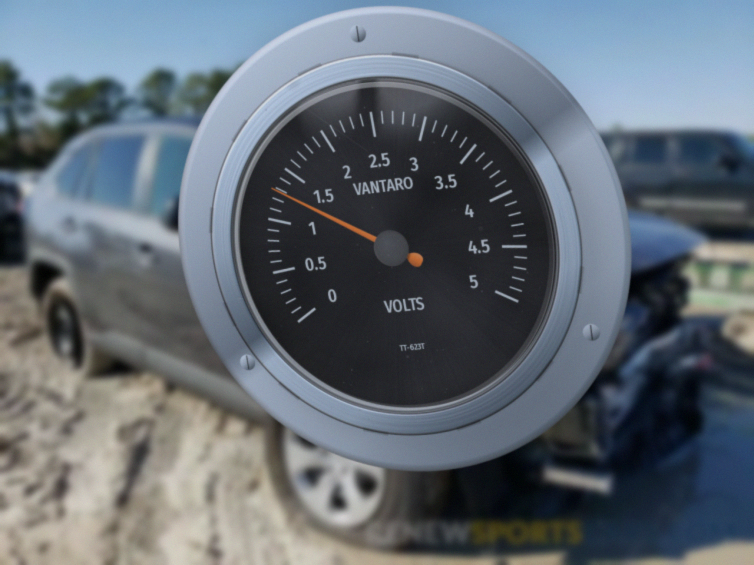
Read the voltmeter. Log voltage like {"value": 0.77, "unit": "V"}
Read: {"value": 1.3, "unit": "V"}
